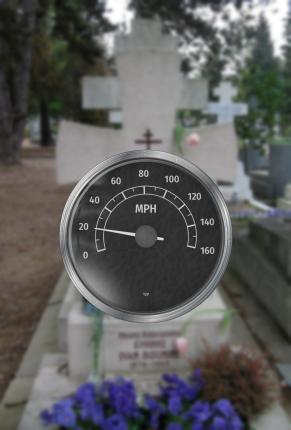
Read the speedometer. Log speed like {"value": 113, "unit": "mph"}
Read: {"value": 20, "unit": "mph"}
